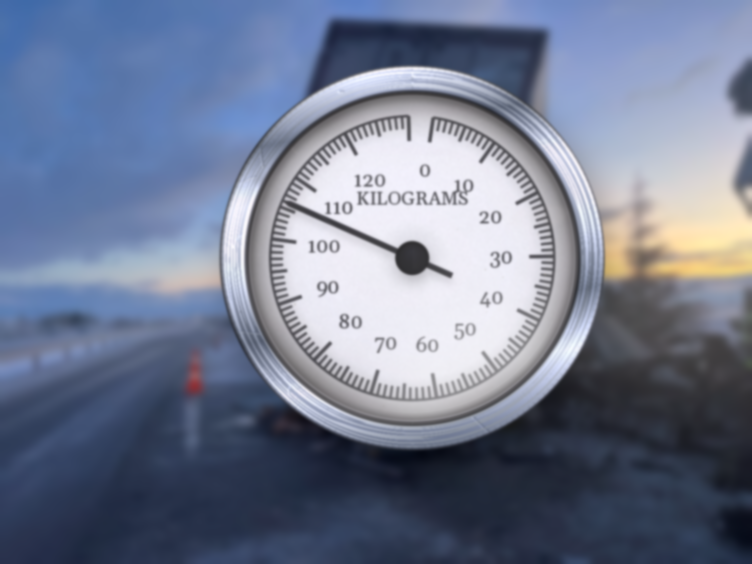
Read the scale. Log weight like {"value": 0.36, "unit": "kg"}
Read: {"value": 106, "unit": "kg"}
